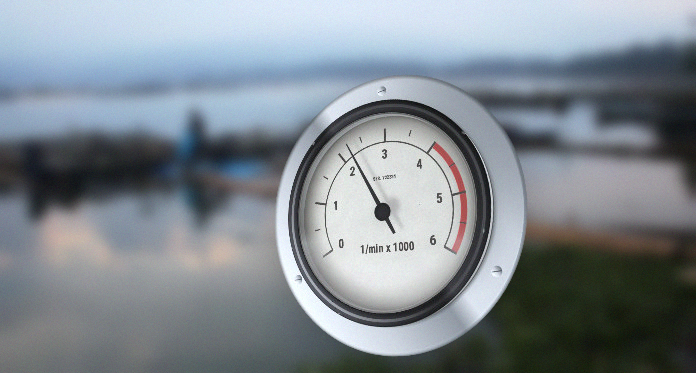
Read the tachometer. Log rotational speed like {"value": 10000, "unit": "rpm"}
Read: {"value": 2250, "unit": "rpm"}
